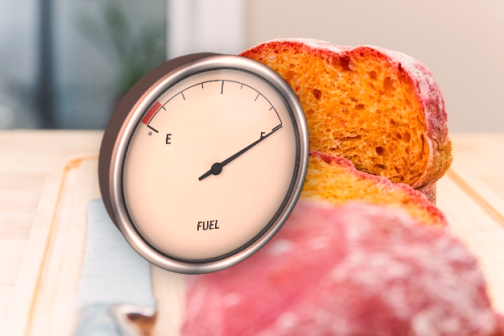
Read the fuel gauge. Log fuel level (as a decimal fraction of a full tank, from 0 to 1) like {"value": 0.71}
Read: {"value": 1}
